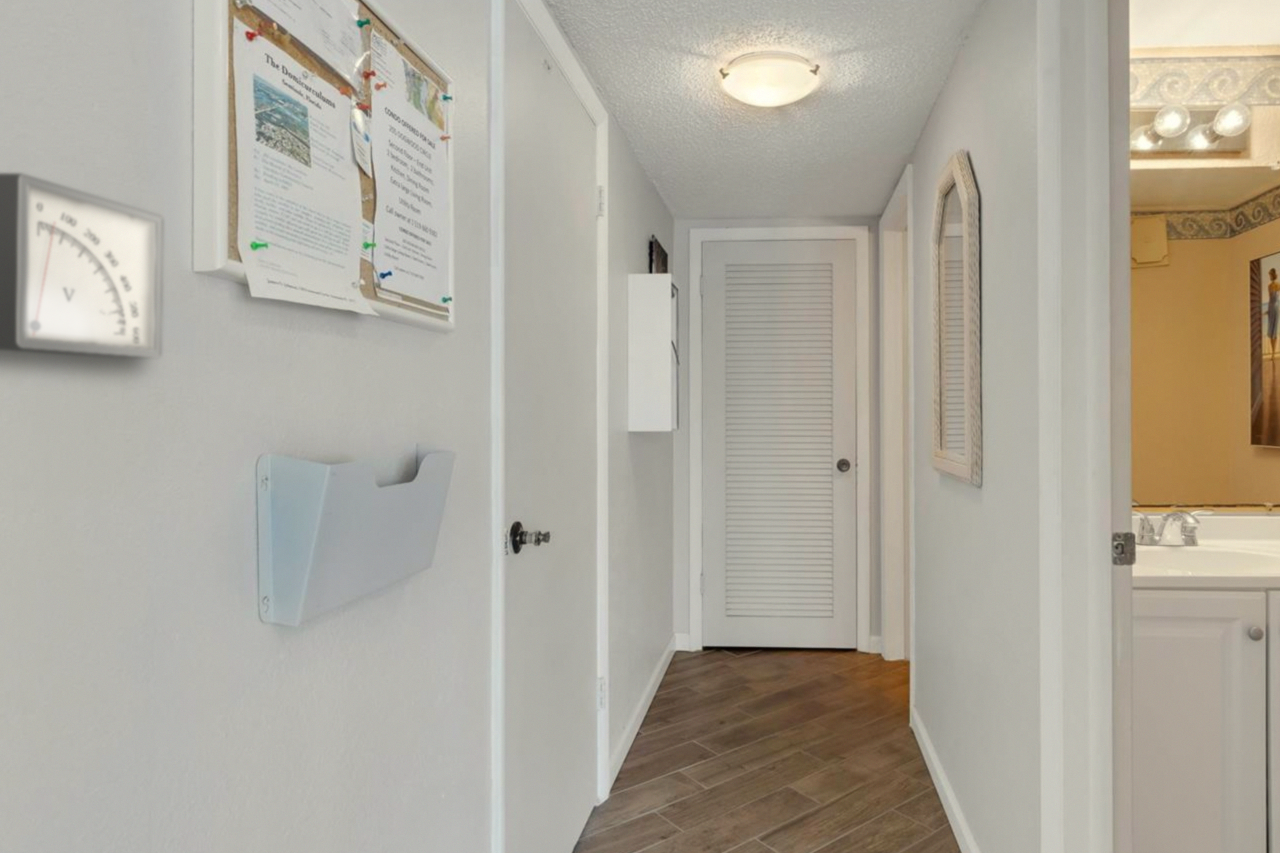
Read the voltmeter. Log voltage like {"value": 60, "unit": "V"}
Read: {"value": 50, "unit": "V"}
